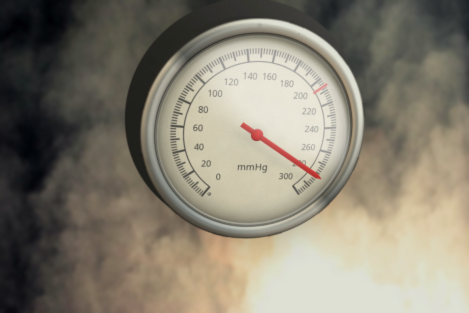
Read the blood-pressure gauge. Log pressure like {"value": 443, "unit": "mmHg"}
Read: {"value": 280, "unit": "mmHg"}
